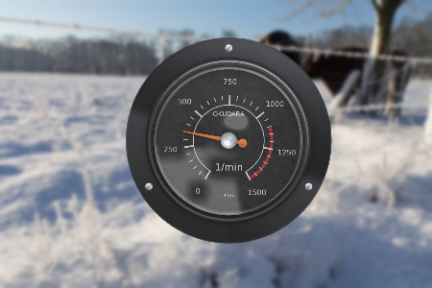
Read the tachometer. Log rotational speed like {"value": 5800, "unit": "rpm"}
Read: {"value": 350, "unit": "rpm"}
